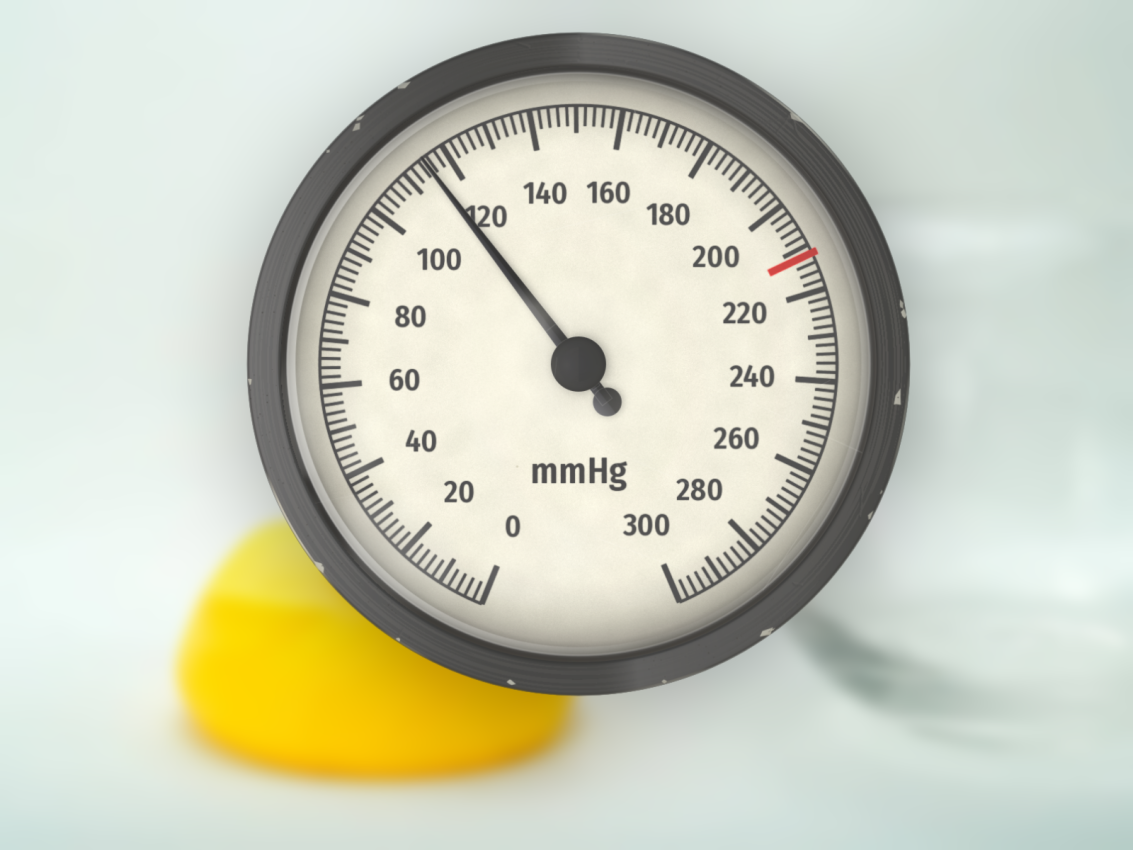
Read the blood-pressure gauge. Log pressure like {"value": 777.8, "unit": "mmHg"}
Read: {"value": 115, "unit": "mmHg"}
